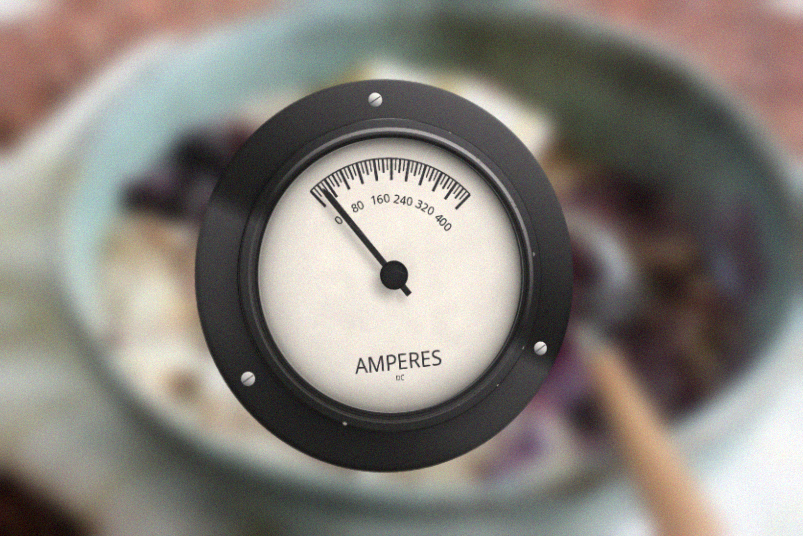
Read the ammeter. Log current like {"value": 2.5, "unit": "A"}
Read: {"value": 20, "unit": "A"}
